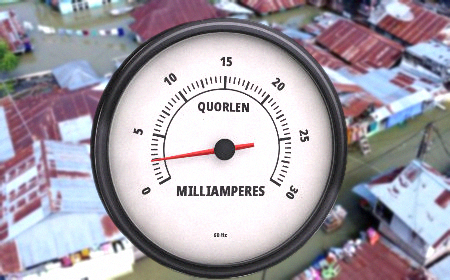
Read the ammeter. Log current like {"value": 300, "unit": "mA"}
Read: {"value": 2.5, "unit": "mA"}
